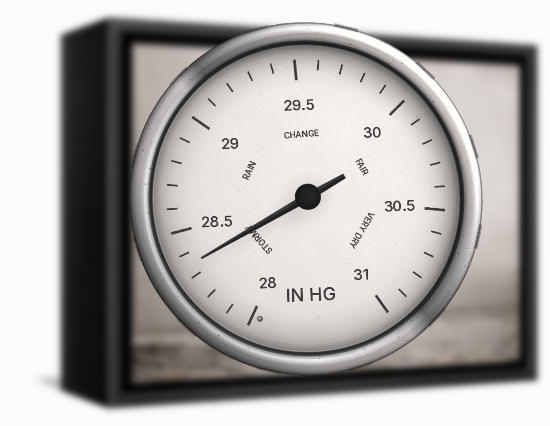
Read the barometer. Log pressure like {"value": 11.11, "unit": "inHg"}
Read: {"value": 28.35, "unit": "inHg"}
